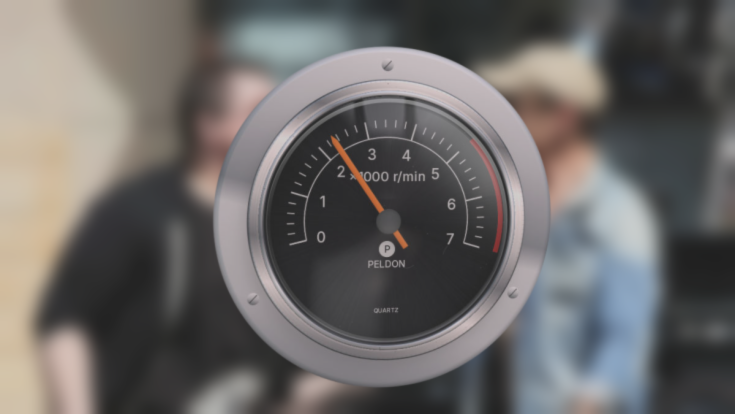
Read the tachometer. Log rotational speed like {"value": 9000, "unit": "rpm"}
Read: {"value": 2300, "unit": "rpm"}
